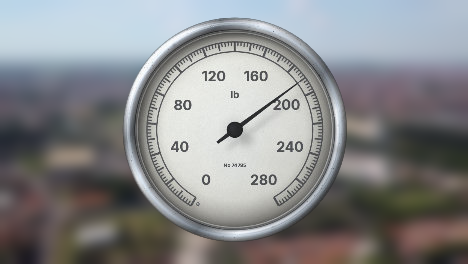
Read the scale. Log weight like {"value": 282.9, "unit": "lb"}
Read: {"value": 190, "unit": "lb"}
